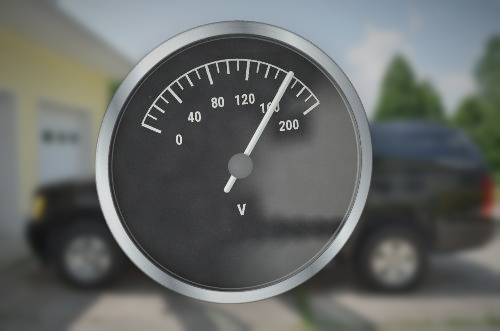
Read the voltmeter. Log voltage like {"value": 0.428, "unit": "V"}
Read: {"value": 160, "unit": "V"}
